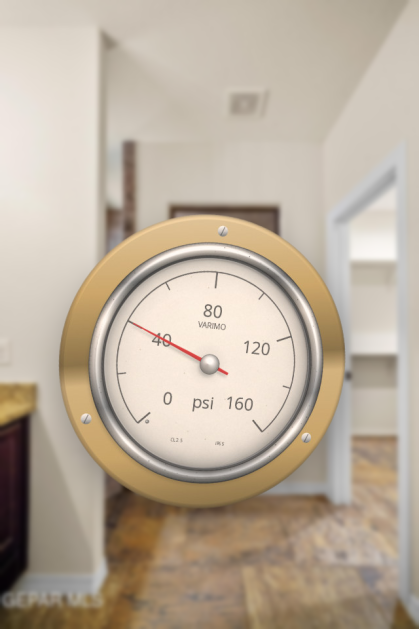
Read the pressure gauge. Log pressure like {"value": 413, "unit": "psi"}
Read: {"value": 40, "unit": "psi"}
